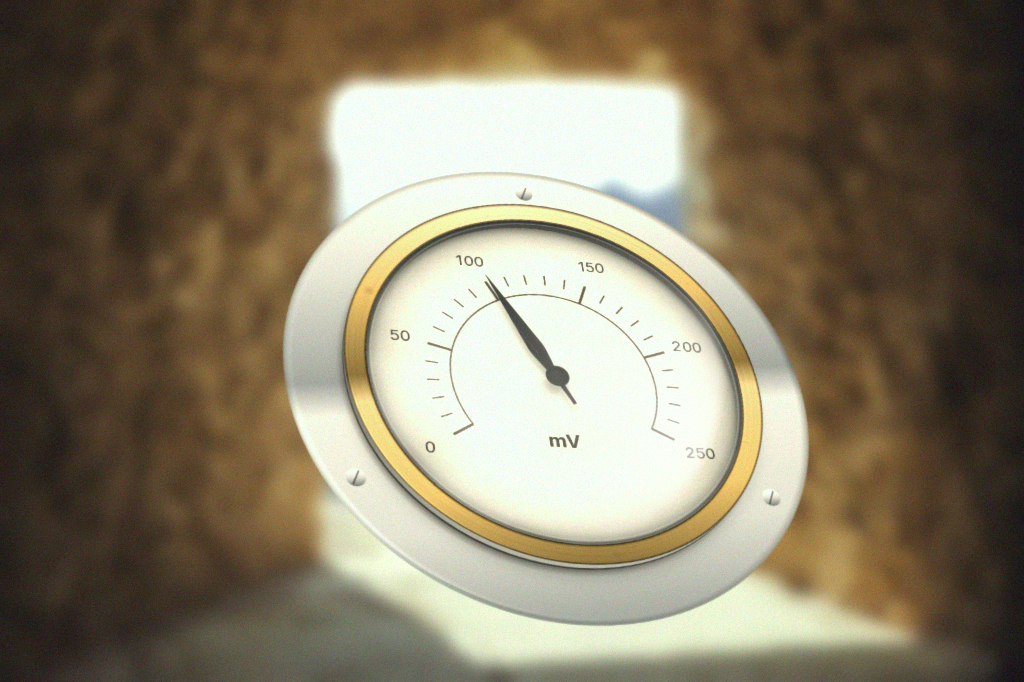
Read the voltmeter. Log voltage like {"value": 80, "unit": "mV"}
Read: {"value": 100, "unit": "mV"}
